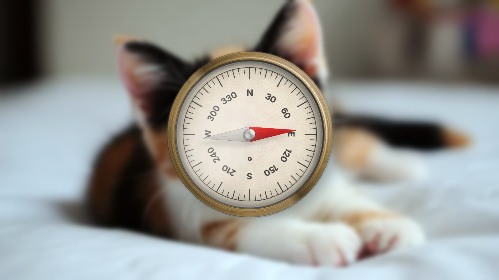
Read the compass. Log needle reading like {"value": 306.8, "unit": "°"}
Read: {"value": 85, "unit": "°"}
